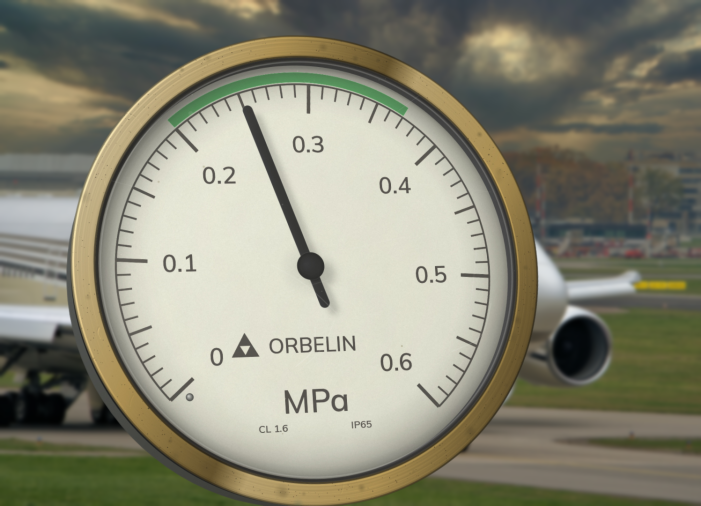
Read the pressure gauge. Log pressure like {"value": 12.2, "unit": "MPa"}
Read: {"value": 0.25, "unit": "MPa"}
